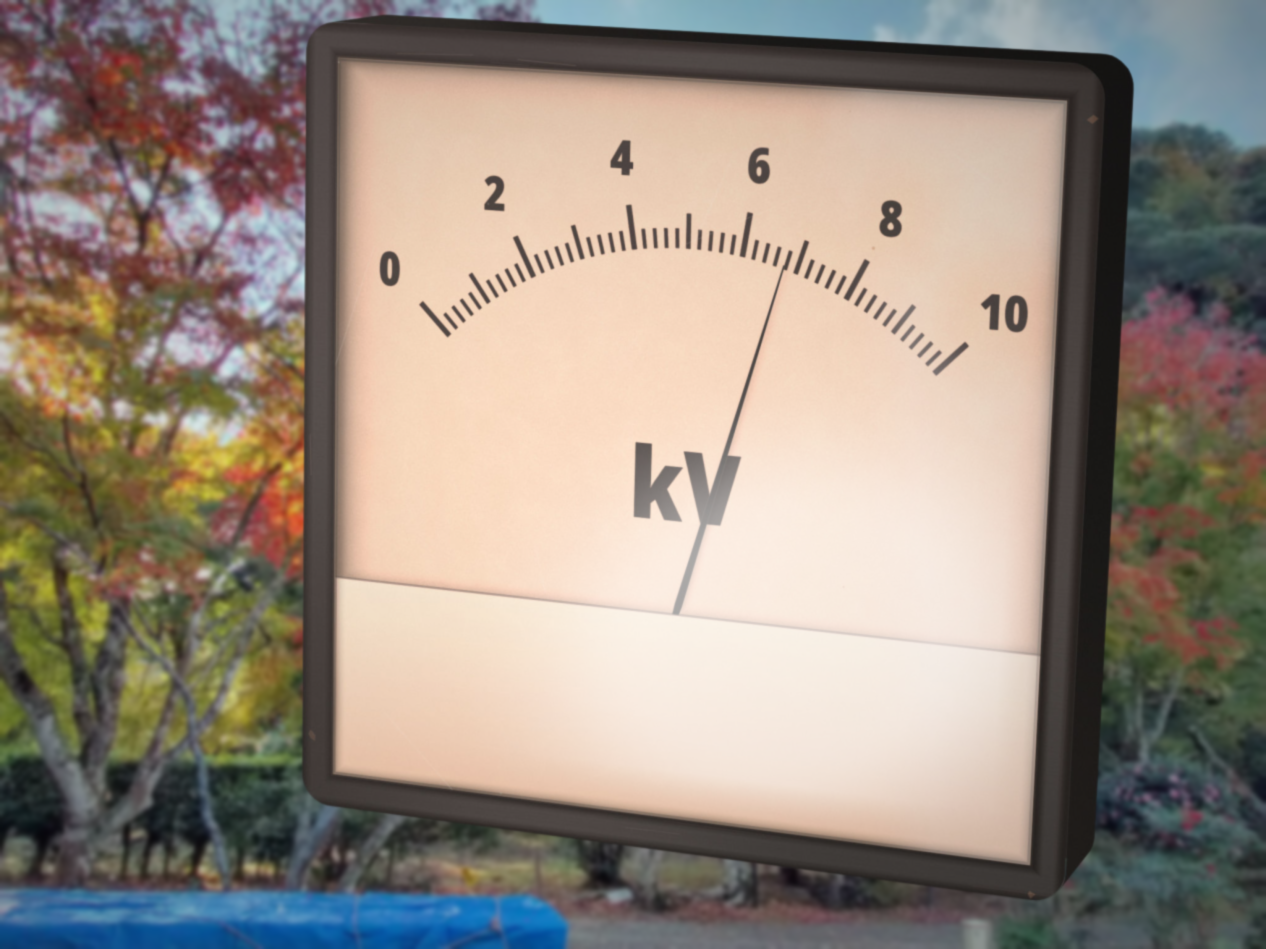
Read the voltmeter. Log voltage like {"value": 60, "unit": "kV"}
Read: {"value": 6.8, "unit": "kV"}
